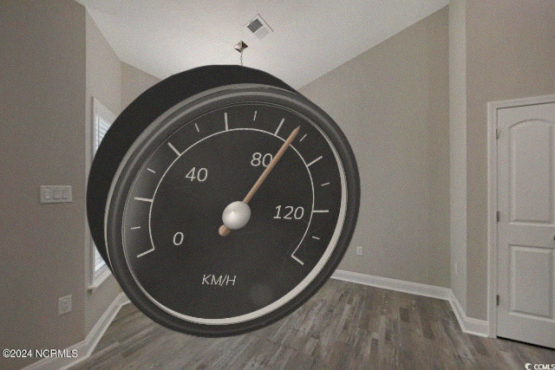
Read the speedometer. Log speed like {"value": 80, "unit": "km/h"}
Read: {"value": 85, "unit": "km/h"}
